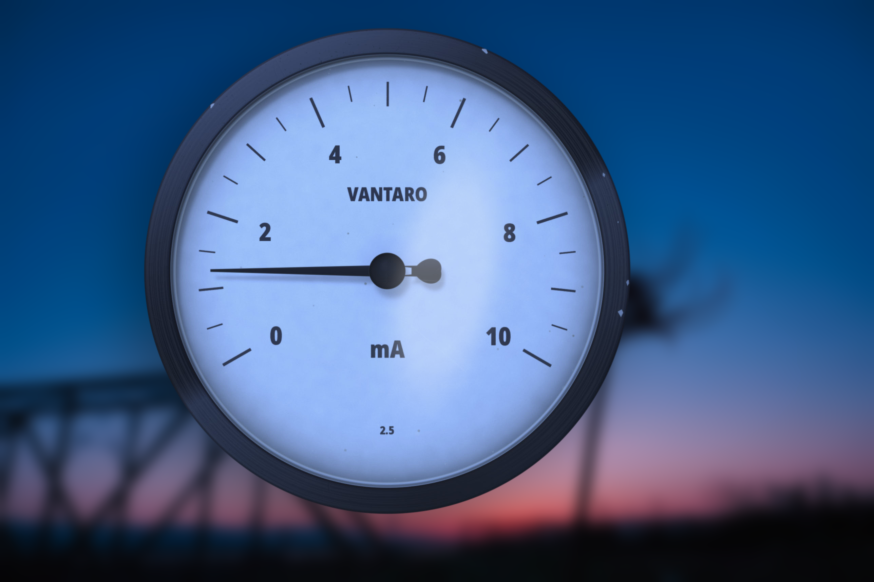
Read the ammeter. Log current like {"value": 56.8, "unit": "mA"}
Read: {"value": 1.25, "unit": "mA"}
